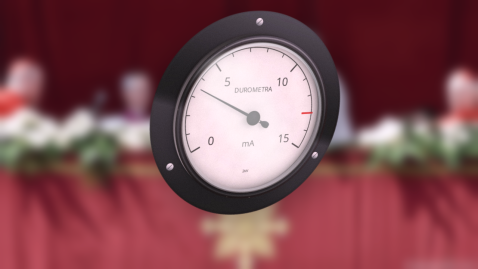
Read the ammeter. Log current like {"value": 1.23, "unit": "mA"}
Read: {"value": 3.5, "unit": "mA"}
